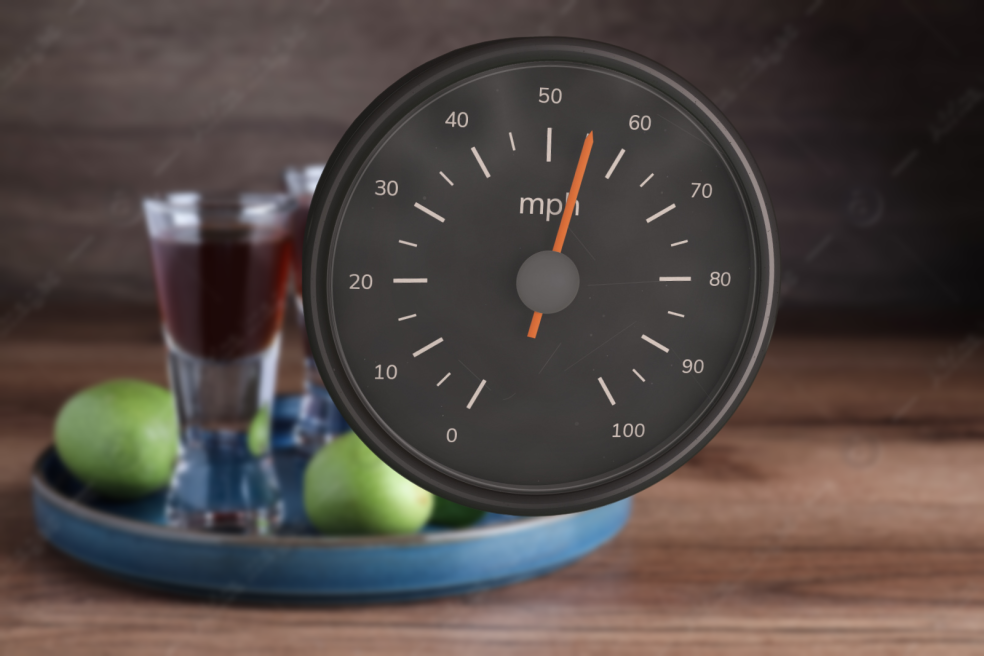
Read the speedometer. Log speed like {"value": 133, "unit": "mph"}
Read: {"value": 55, "unit": "mph"}
